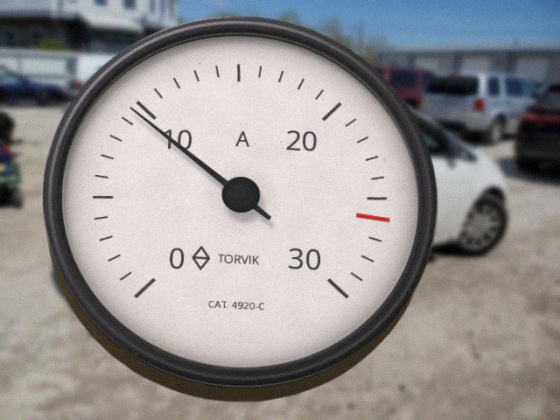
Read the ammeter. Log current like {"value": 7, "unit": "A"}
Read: {"value": 9.5, "unit": "A"}
